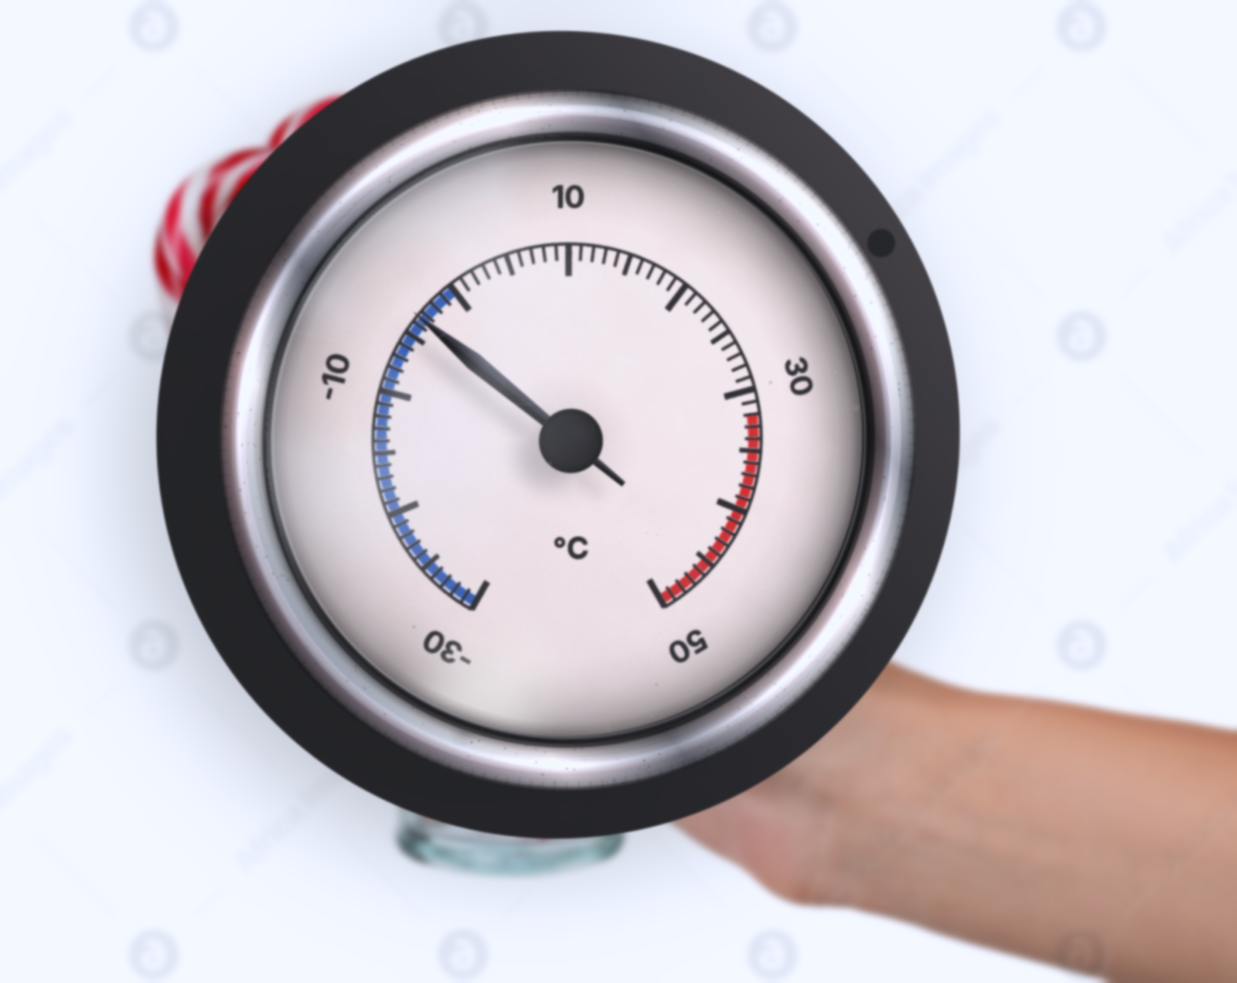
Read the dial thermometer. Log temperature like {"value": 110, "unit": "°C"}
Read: {"value": -3.5, "unit": "°C"}
